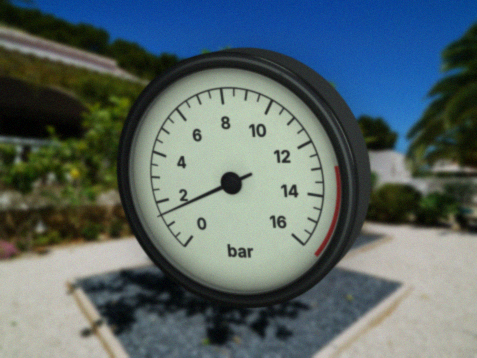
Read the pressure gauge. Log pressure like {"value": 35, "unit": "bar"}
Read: {"value": 1.5, "unit": "bar"}
